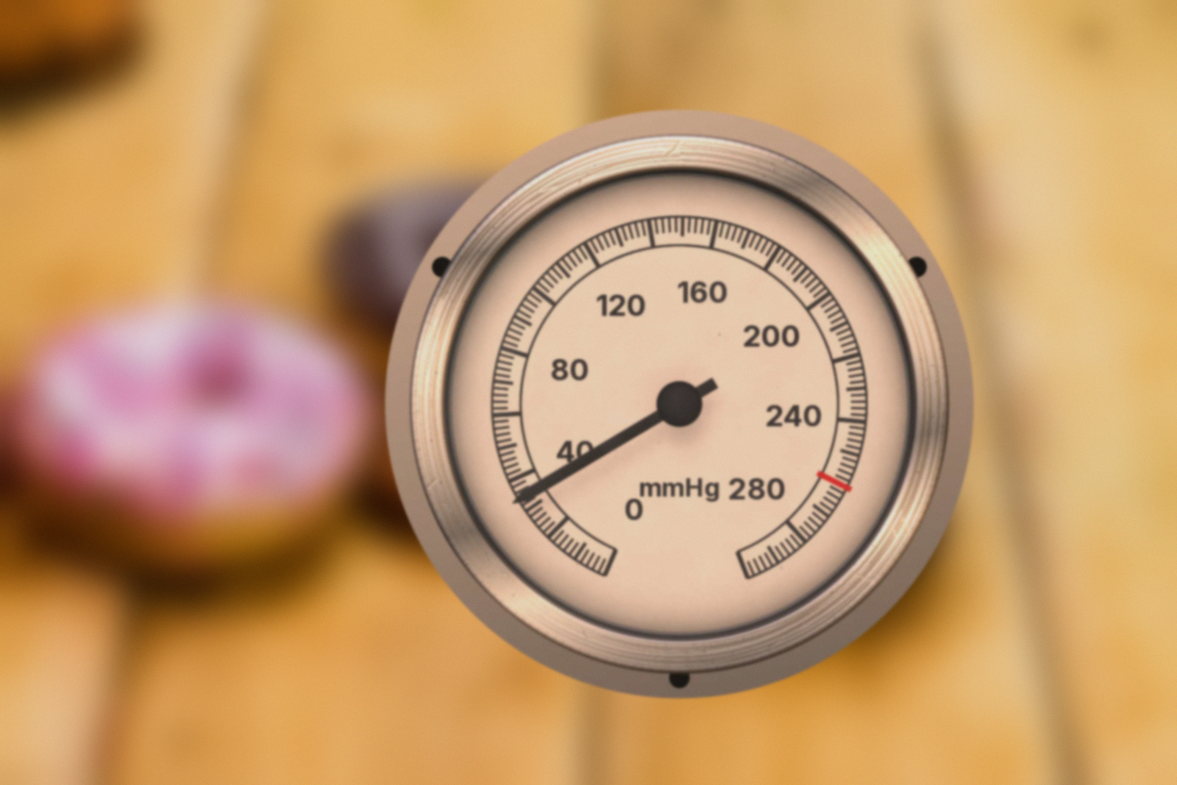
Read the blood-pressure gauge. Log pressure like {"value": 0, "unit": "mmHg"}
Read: {"value": 34, "unit": "mmHg"}
